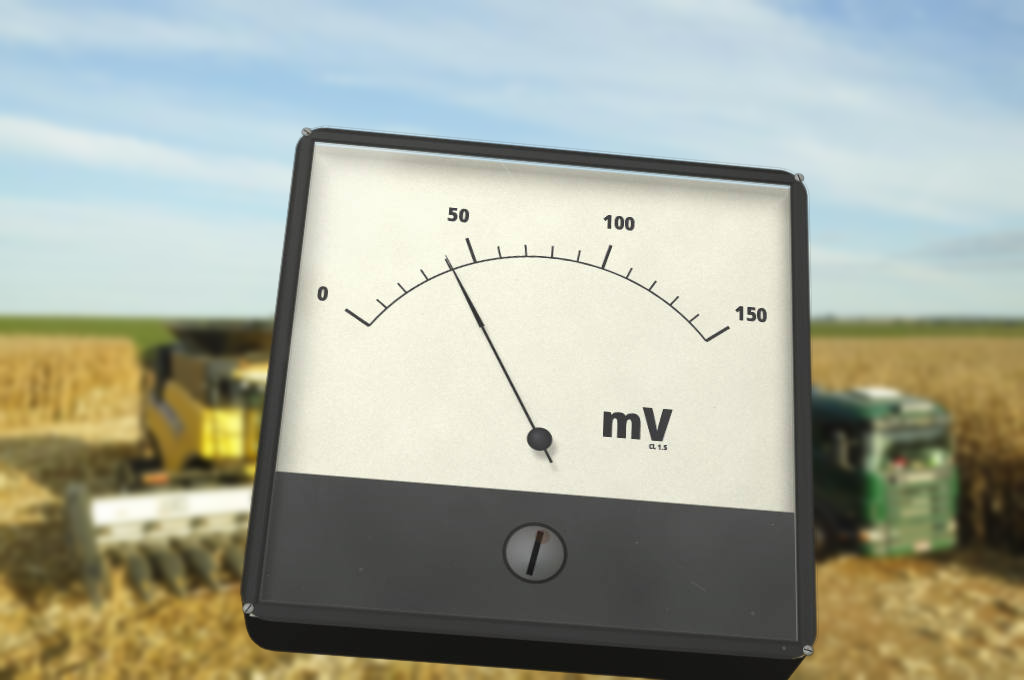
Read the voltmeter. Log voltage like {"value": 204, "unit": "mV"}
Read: {"value": 40, "unit": "mV"}
